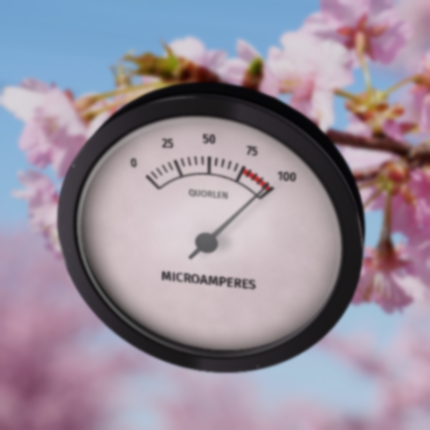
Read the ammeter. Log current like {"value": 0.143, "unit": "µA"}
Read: {"value": 95, "unit": "µA"}
